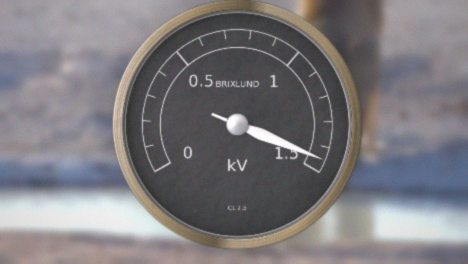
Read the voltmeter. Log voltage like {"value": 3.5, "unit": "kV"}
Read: {"value": 1.45, "unit": "kV"}
